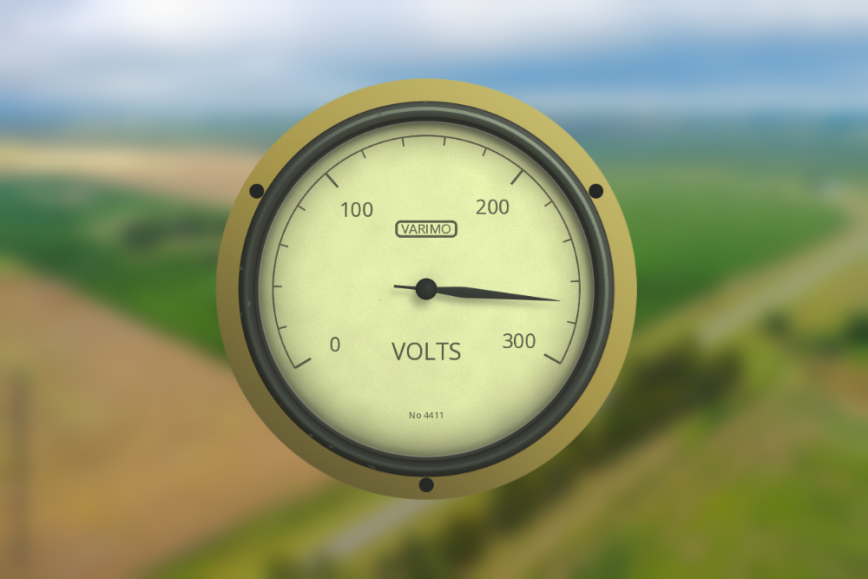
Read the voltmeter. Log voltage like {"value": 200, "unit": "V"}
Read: {"value": 270, "unit": "V"}
